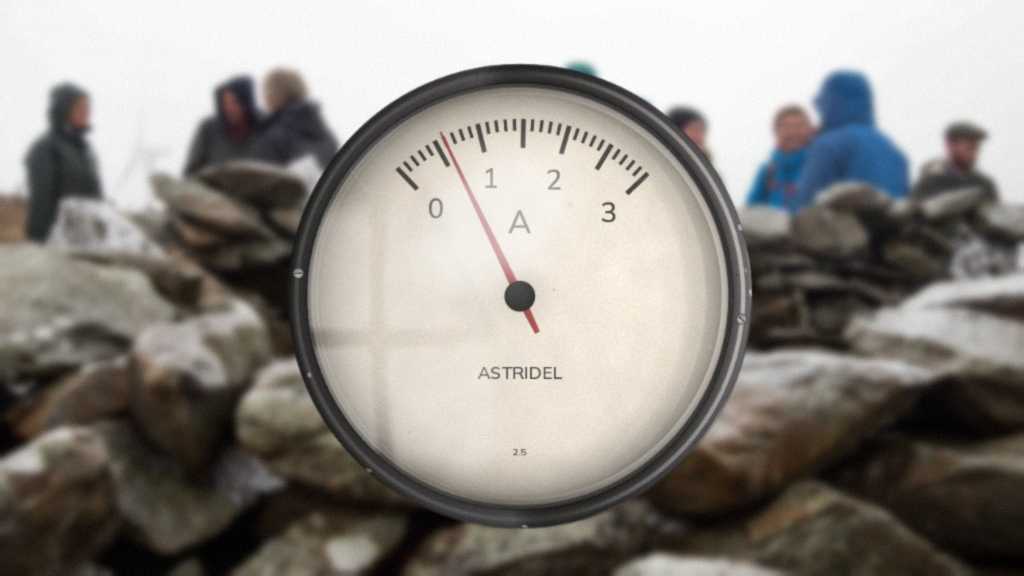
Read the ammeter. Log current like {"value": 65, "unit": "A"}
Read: {"value": 0.6, "unit": "A"}
